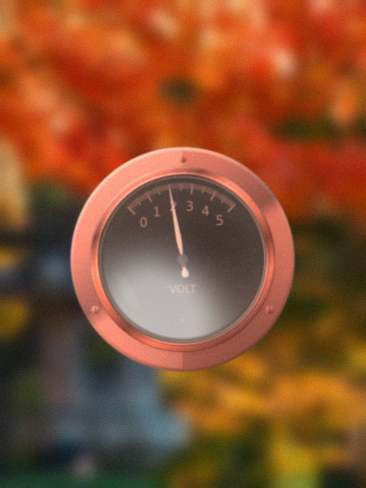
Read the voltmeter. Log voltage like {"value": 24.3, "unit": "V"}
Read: {"value": 2, "unit": "V"}
